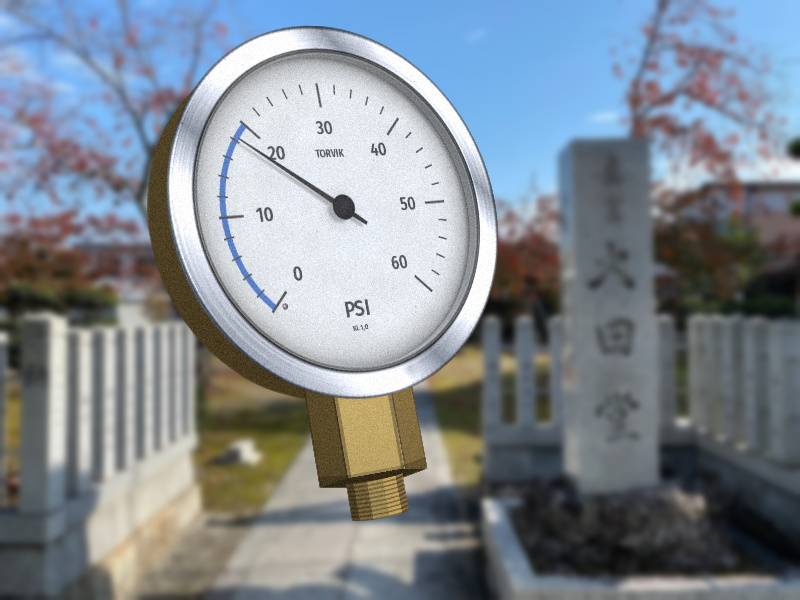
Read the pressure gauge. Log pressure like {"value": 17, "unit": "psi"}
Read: {"value": 18, "unit": "psi"}
